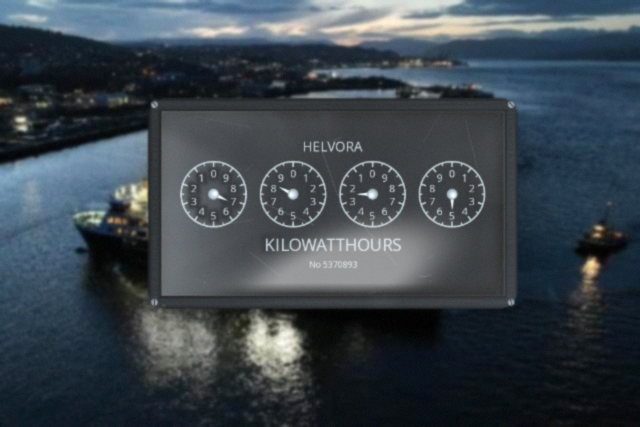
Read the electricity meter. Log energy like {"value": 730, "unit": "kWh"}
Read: {"value": 6825, "unit": "kWh"}
